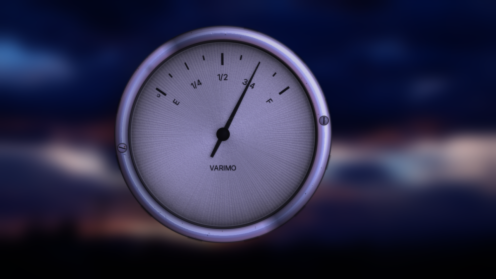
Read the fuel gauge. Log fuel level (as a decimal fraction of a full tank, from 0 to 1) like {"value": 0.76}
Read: {"value": 0.75}
